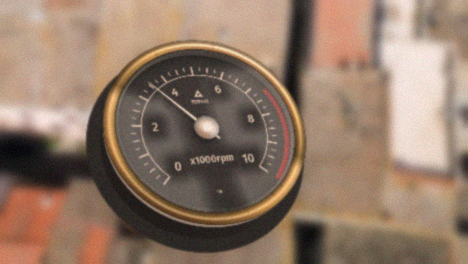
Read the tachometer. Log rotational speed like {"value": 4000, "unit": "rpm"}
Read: {"value": 3500, "unit": "rpm"}
